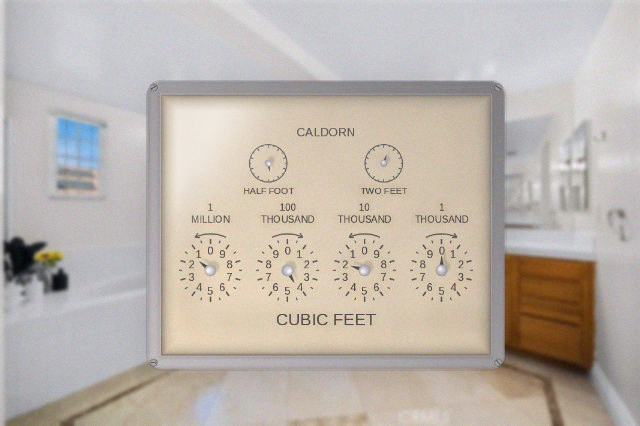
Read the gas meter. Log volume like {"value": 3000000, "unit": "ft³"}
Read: {"value": 142000, "unit": "ft³"}
